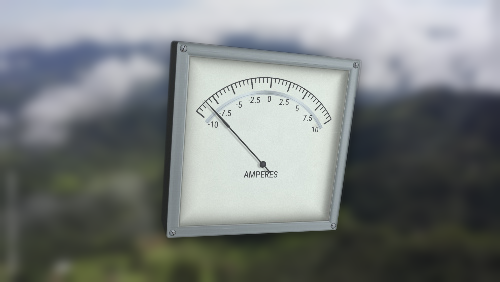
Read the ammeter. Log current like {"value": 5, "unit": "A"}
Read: {"value": -8.5, "unit": "A"}
